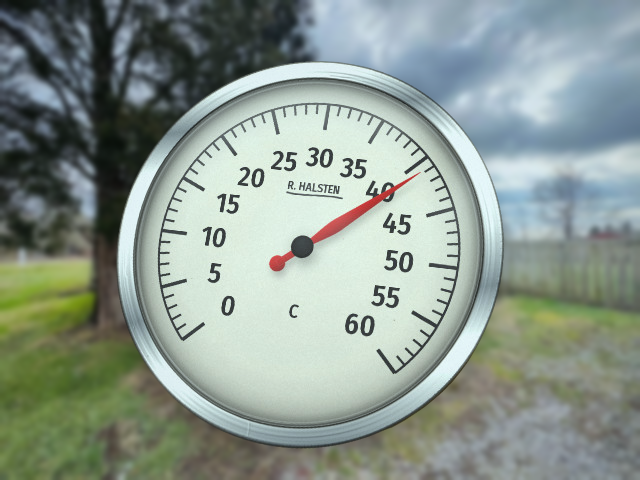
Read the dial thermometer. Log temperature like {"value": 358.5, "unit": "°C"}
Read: {"value": 41, "unit": "°C"}
